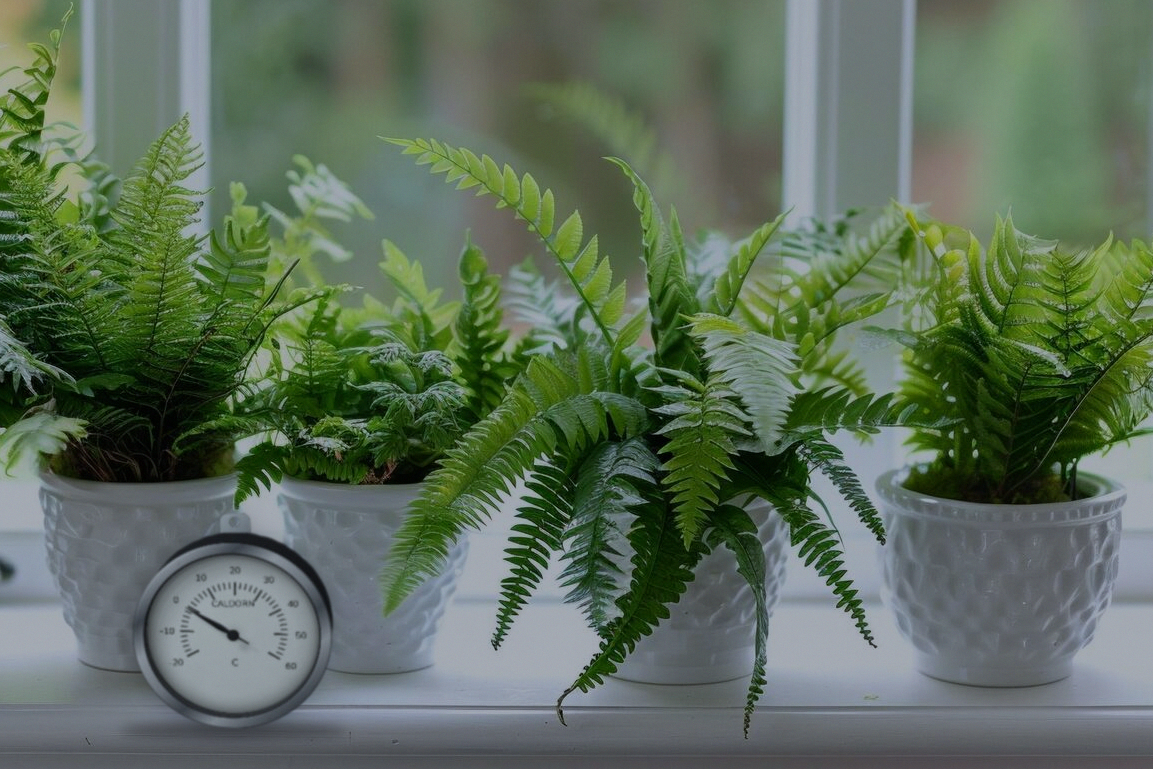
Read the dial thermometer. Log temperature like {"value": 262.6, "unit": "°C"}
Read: {"value": 0, "unit": "°C"}
